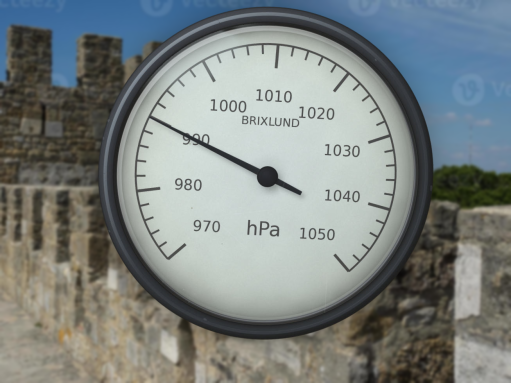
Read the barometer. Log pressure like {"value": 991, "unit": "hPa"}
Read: {"value": 990, "unit": "hPa"}
